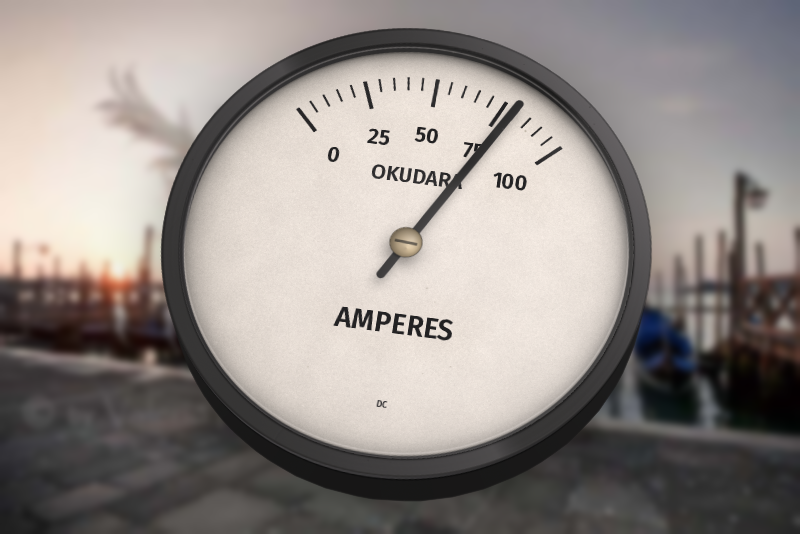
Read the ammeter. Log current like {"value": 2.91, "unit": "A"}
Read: {"value": 80, "unit": "A"}
